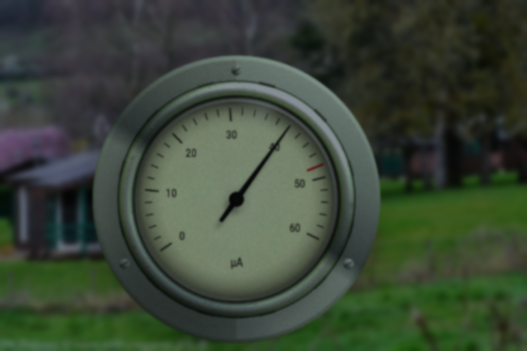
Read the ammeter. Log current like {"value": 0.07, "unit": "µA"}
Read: {"value": 40, "unit": "µA"}
